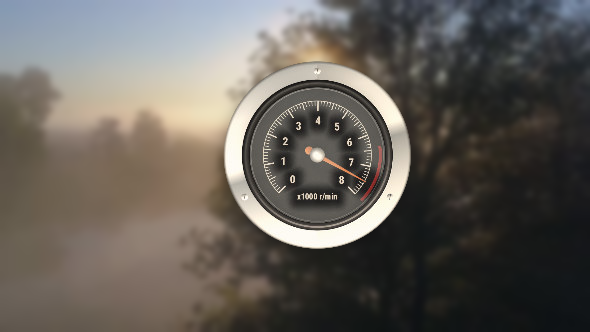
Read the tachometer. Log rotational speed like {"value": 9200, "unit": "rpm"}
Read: {"value": 7500, "unit": "rpm"}
